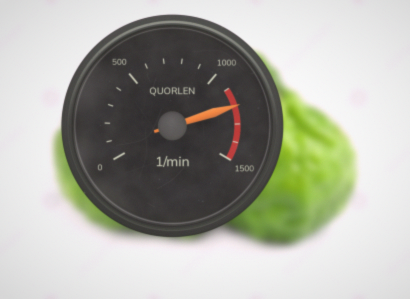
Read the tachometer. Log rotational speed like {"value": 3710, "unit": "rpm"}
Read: {"value": 1200, "unit": "rpm"}
